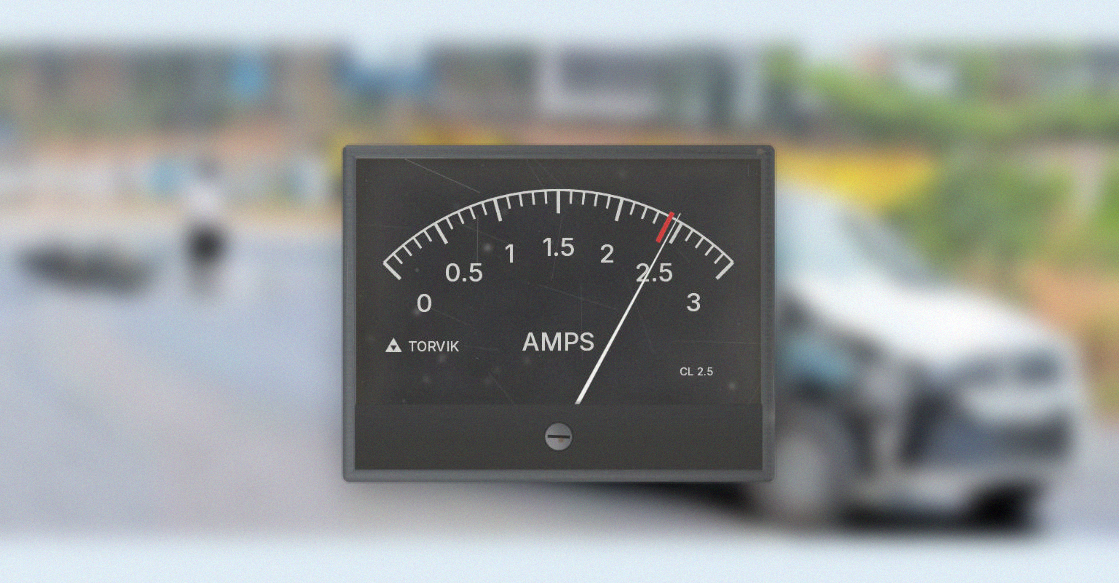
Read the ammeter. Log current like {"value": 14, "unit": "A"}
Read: {"value": 2.45, "unit": "A"}
